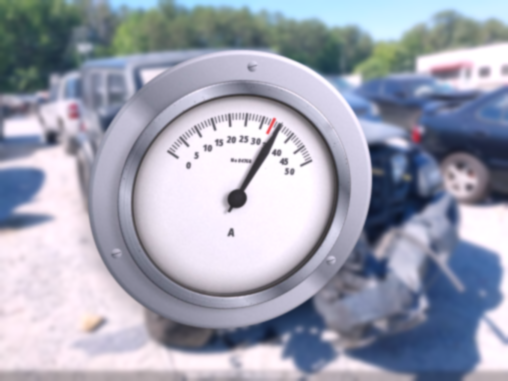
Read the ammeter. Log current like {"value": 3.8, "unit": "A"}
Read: {"value": 35, "unit": "A"}
